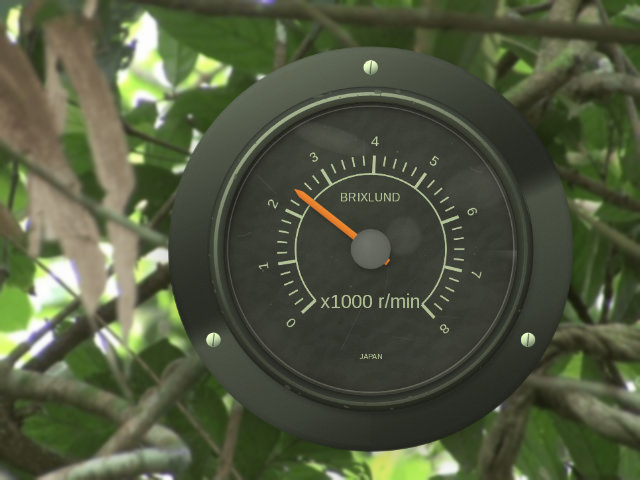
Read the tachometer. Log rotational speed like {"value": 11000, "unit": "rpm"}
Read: {"value": 2400, "unit": "rpm"}
